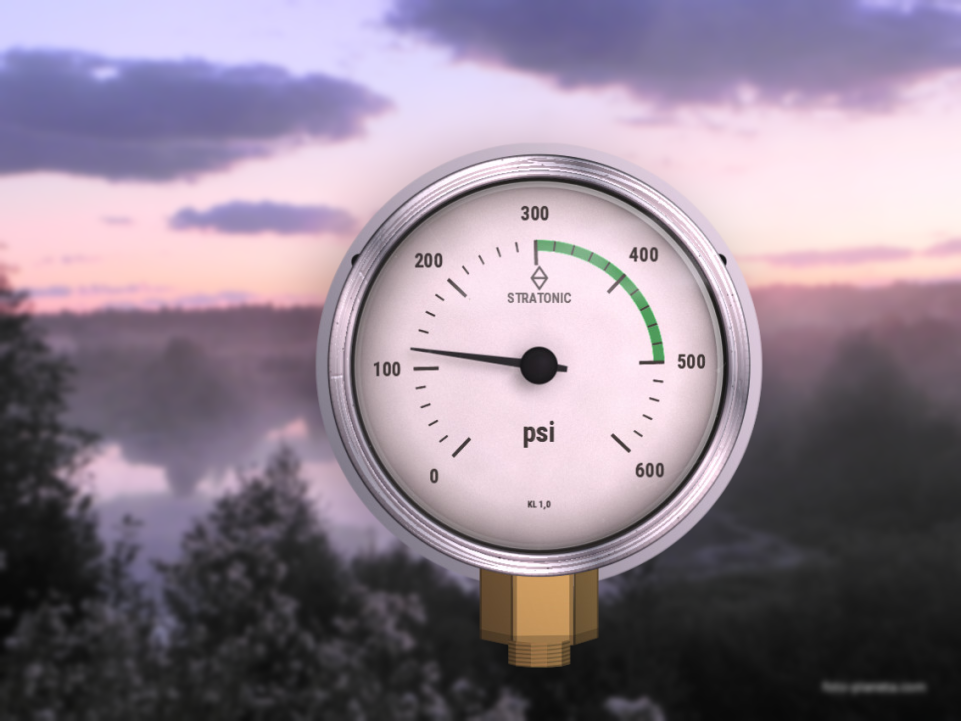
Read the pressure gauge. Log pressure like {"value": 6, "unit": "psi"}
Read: {"value": 120, "unit": "psi"}
